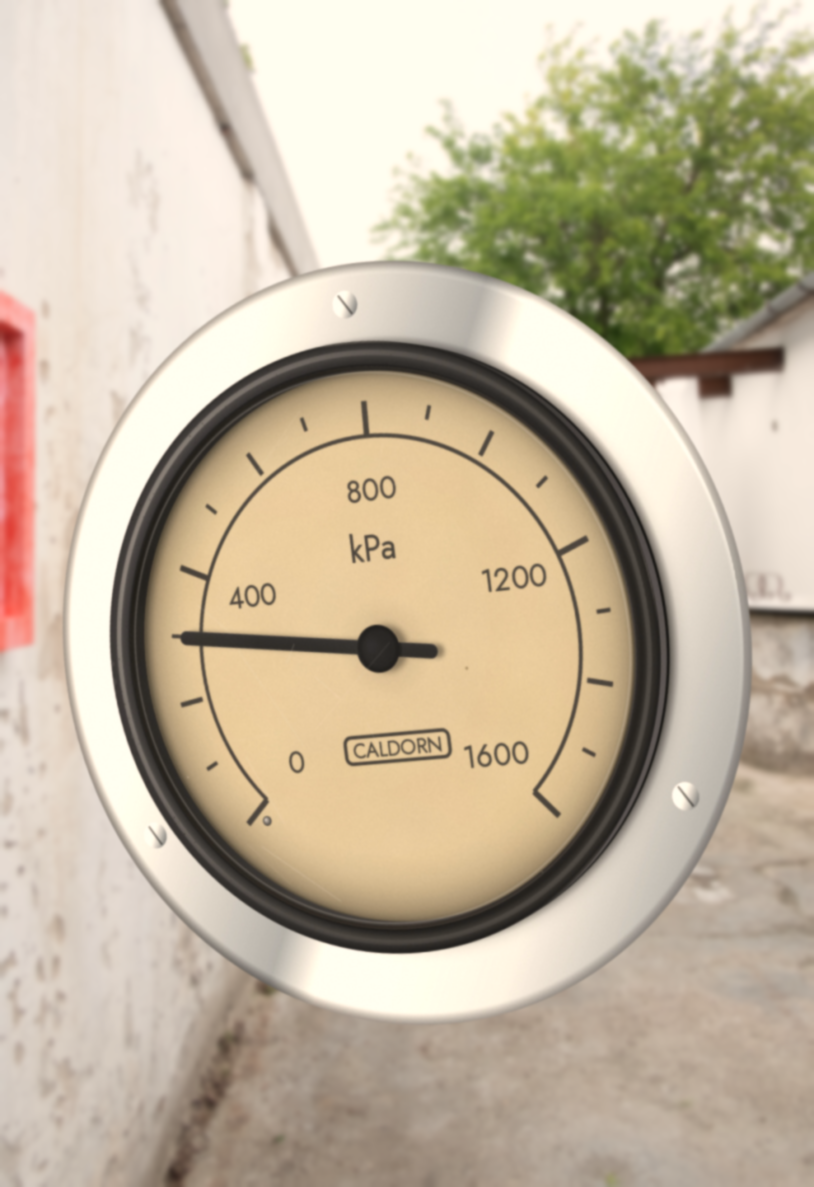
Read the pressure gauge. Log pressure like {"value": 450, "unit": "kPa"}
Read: {"value": 300, "unit": "kPa"}
